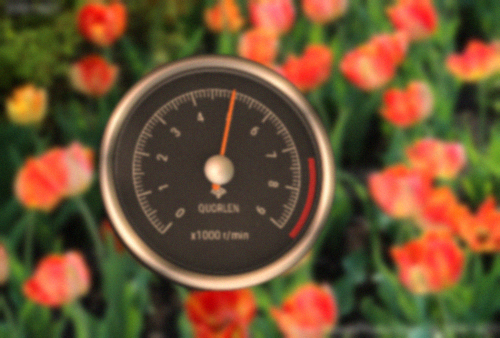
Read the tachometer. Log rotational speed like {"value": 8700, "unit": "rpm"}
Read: {"value": 5000, "unit": "rpm"}
